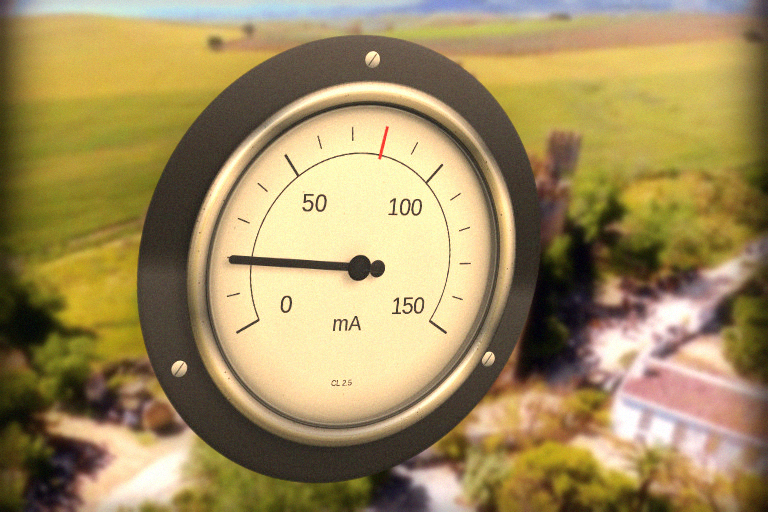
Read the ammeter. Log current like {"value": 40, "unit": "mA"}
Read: {"value": 20, "unit": "mA"}
